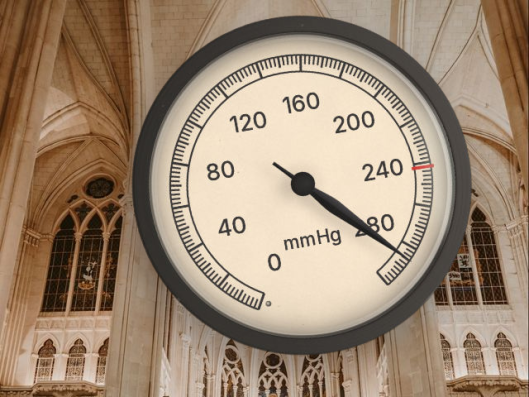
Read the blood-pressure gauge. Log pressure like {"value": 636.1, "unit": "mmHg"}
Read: {"value": 286, "unit": "mmHg"}
